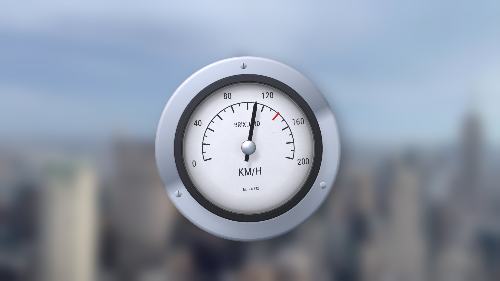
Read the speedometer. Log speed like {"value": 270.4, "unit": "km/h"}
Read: {"value": 110, "unit": "km/h"}
